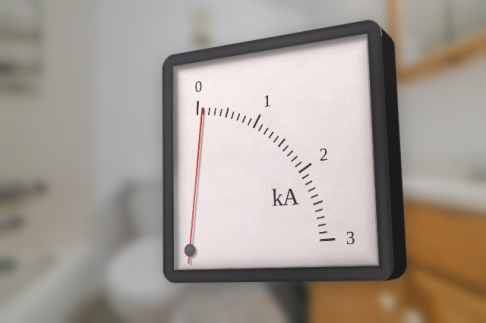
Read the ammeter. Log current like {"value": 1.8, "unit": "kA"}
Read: {"value": 0.1, "unit": "kA"}
